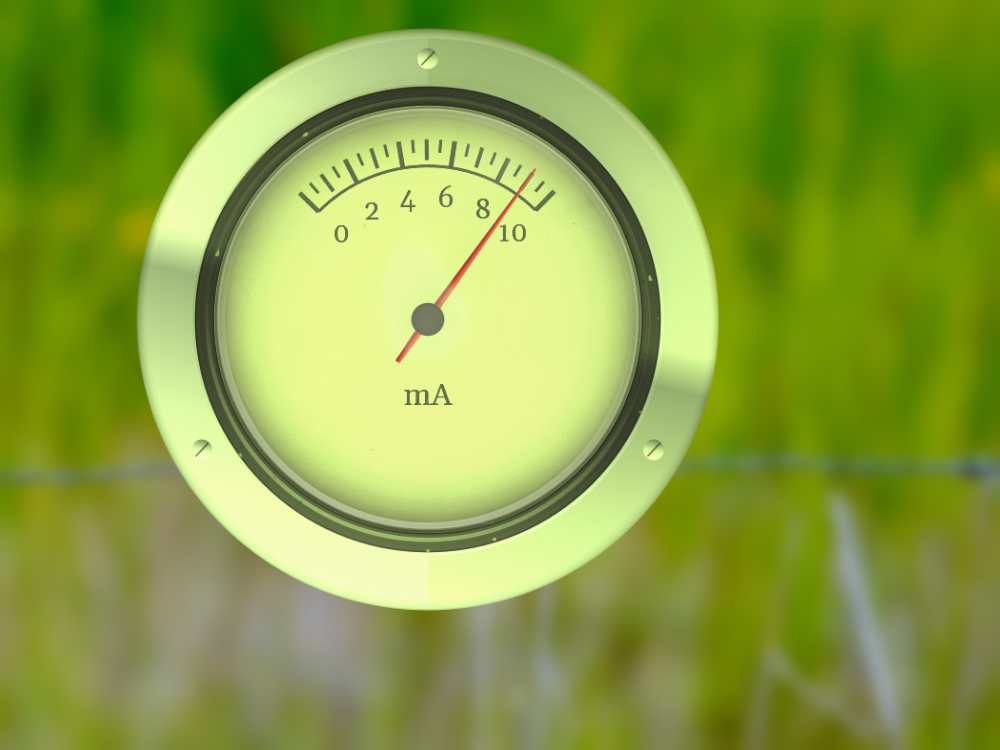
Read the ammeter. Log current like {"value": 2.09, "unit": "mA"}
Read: {"value": 9, "unit": "mA"}
